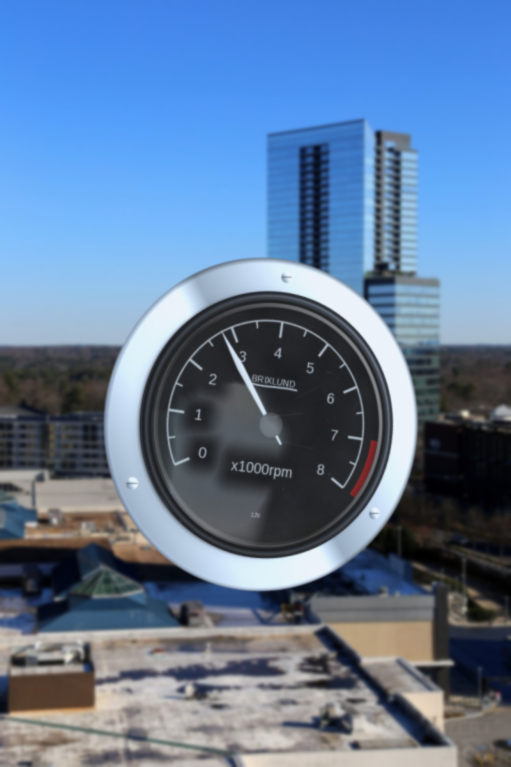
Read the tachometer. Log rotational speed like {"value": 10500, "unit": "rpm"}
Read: {"value": 2750, "unit": "rpm"}
